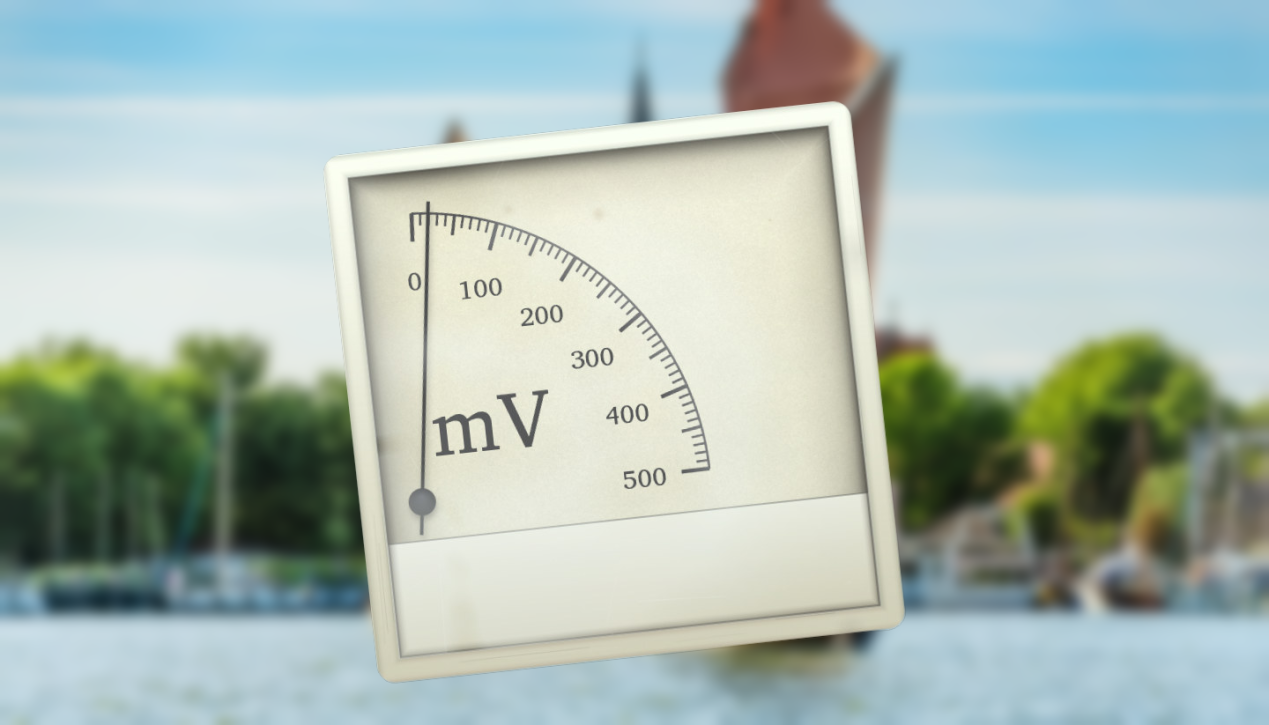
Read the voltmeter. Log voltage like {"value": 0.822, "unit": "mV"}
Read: {"value": 20, "unit": "mV"}
